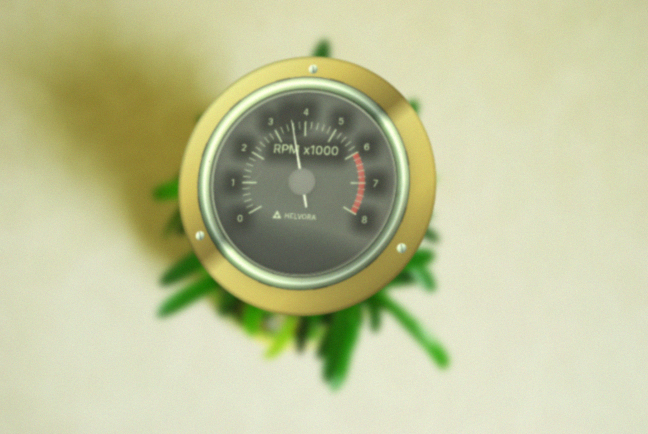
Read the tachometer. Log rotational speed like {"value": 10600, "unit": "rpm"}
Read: {"value": 3600, "unit": "rpm"}
